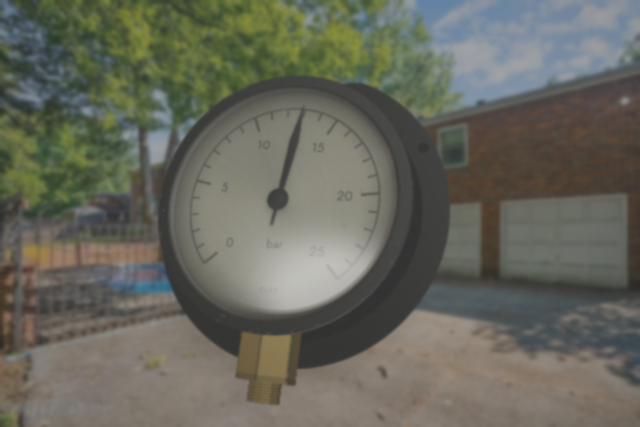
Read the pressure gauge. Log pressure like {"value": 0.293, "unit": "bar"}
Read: {"value": 13, "unit": "bar"}
